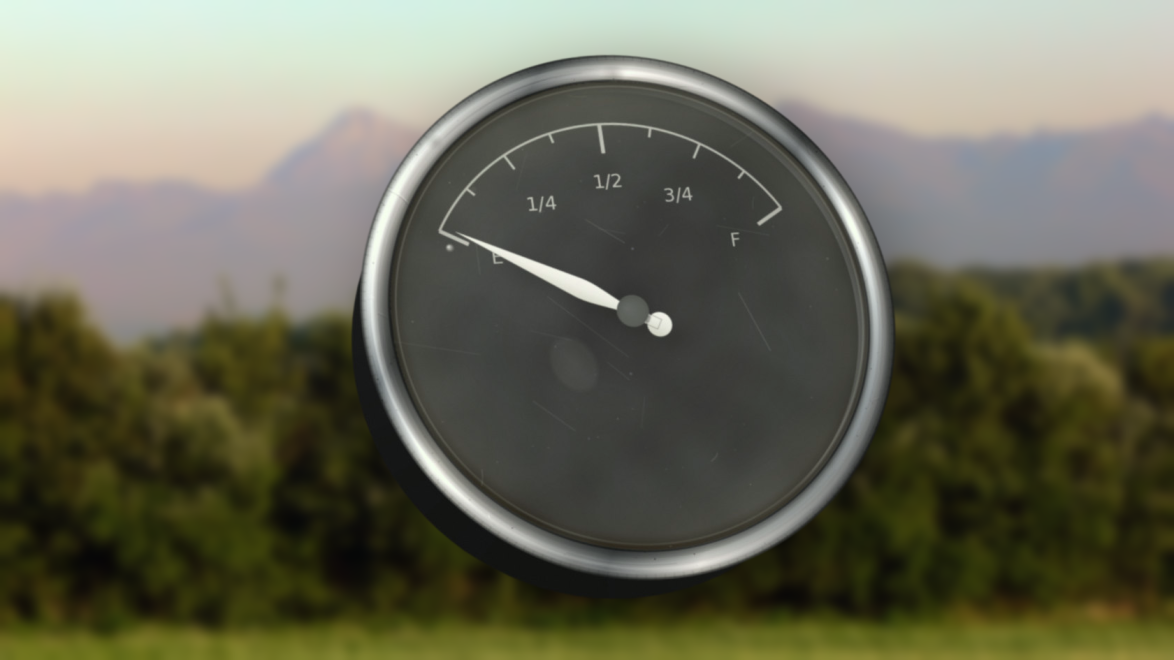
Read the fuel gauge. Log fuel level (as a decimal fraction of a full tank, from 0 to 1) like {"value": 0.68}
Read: {"value": 0}
